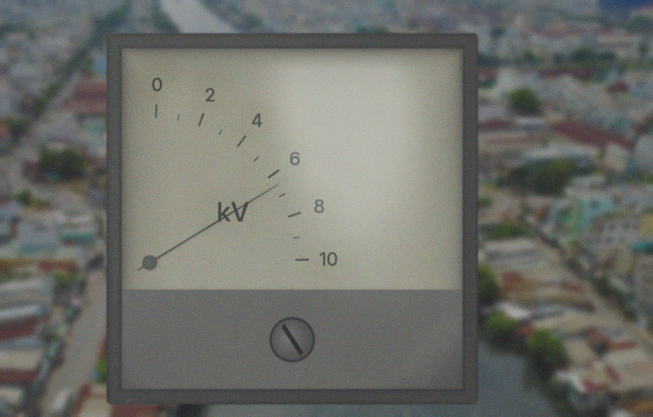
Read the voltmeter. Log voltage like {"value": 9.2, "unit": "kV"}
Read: {"value": 6.5, "unit": "kV"}
